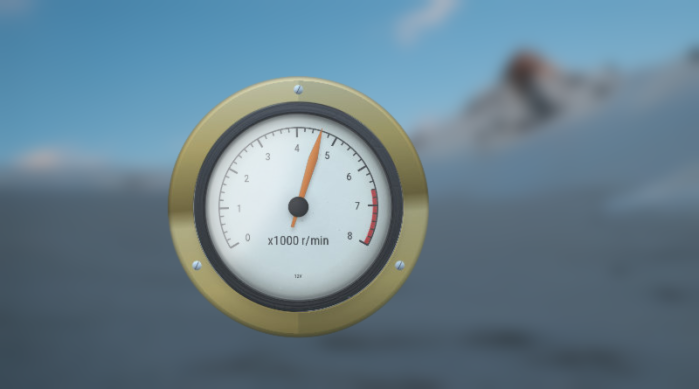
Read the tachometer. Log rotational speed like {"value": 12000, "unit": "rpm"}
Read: {"value": 4600, "unit": "rpm"}
